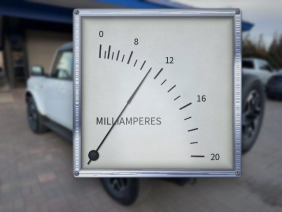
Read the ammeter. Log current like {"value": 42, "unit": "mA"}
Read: {"value": 11, "unit": "mA"}
